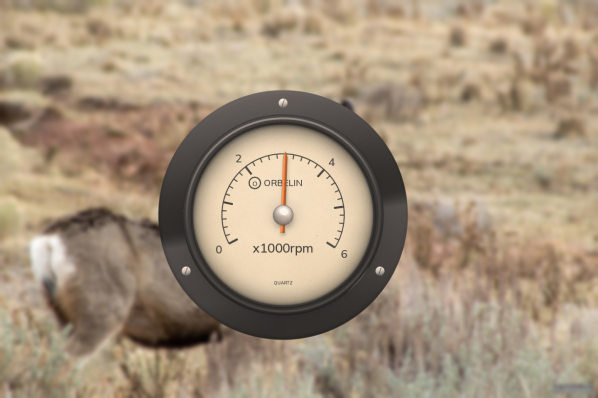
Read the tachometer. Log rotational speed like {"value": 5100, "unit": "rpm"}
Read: {"value": 3000, "unit": "rpm"}
